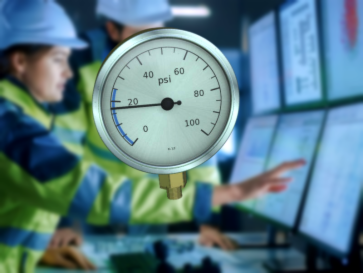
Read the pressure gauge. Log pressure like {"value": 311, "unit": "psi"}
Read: {"value": 17.5, "unit": "psi"}
